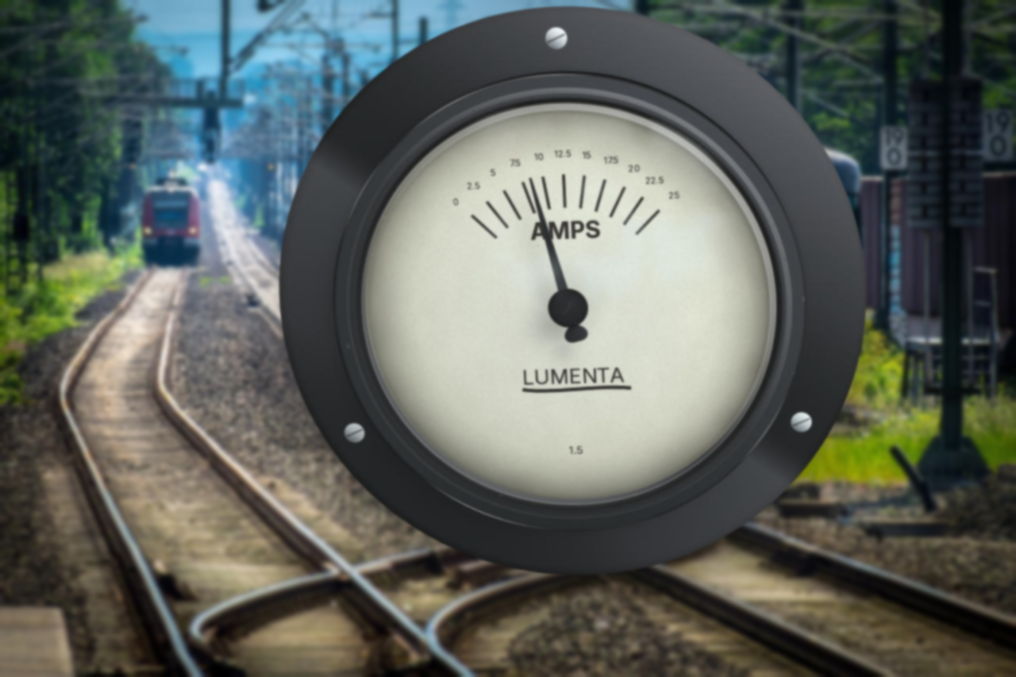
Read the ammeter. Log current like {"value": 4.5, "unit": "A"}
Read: {"value": 8.75, "unit": "A"}
